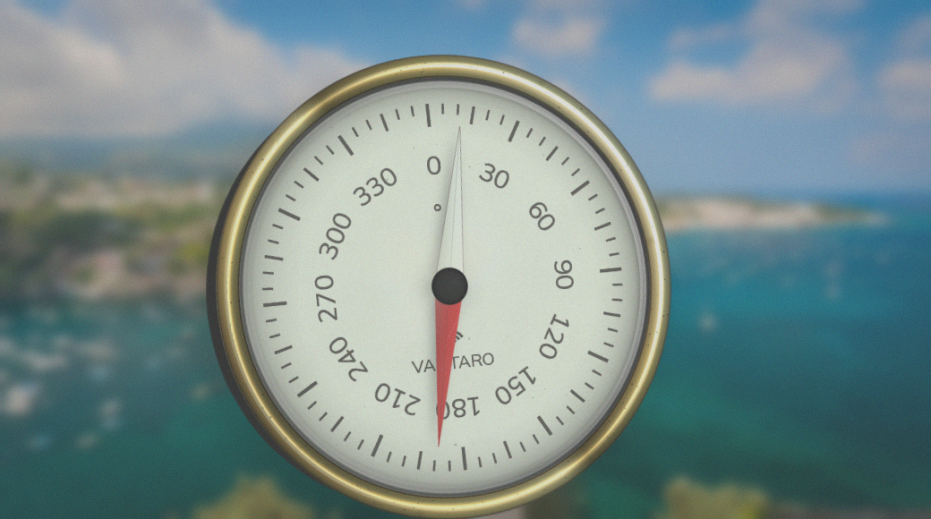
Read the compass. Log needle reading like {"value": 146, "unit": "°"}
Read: {"value": 190, "unit": "°"}
